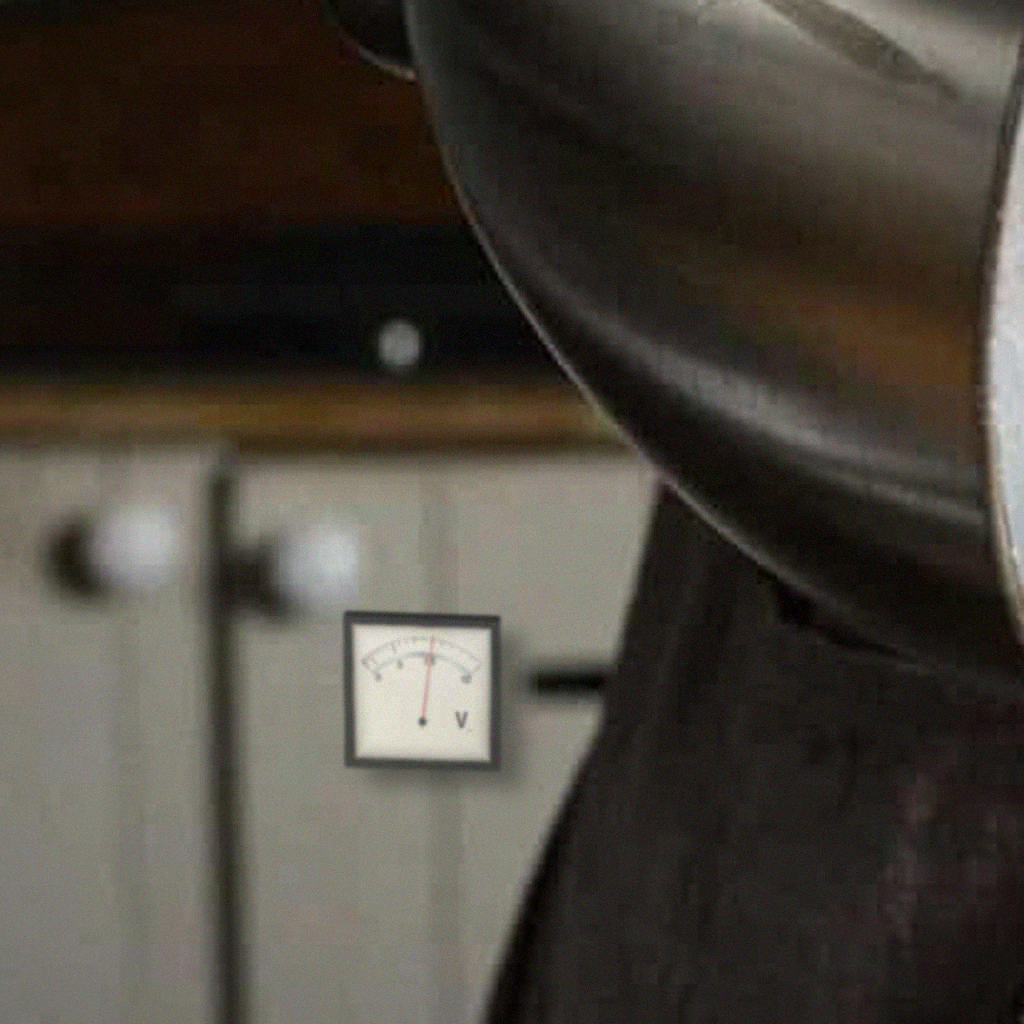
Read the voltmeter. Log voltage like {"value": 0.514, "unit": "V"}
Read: {"value": 7.5, "unit": "V"}
